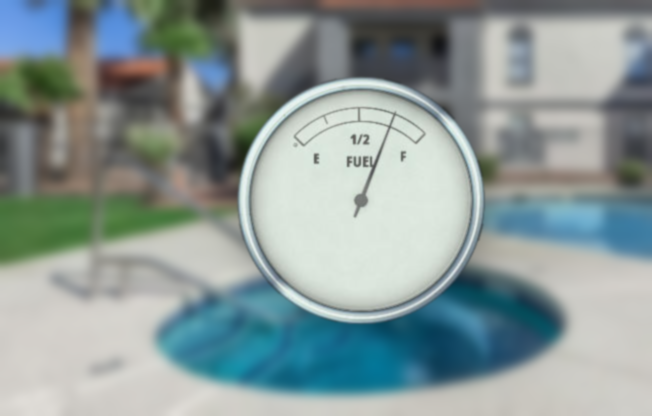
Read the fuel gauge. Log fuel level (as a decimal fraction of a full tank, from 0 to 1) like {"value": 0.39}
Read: {"value": 0.75}
